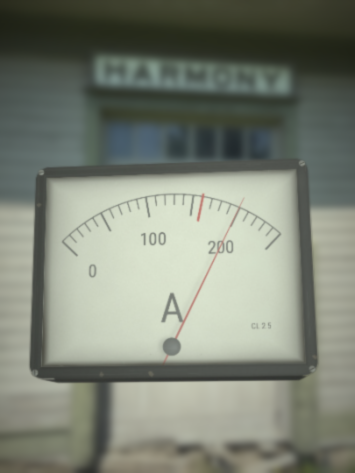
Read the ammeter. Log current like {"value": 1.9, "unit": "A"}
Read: {"value": 200, "unit": "A"}
